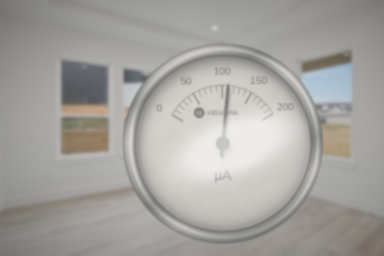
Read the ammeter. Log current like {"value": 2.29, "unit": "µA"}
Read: {"value": 110, "unit": "µA"}
